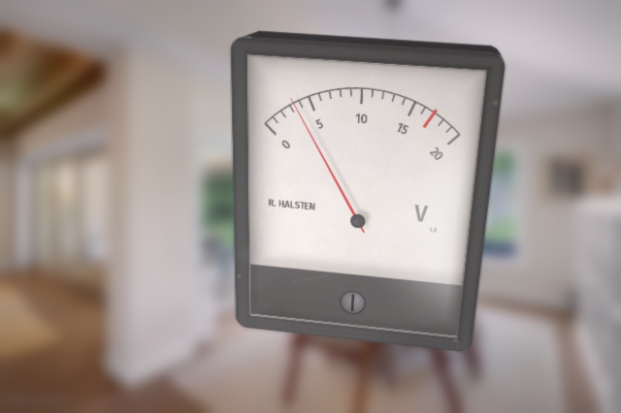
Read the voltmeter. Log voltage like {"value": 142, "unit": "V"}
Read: {"value": 3.5, "unit": "V"}
